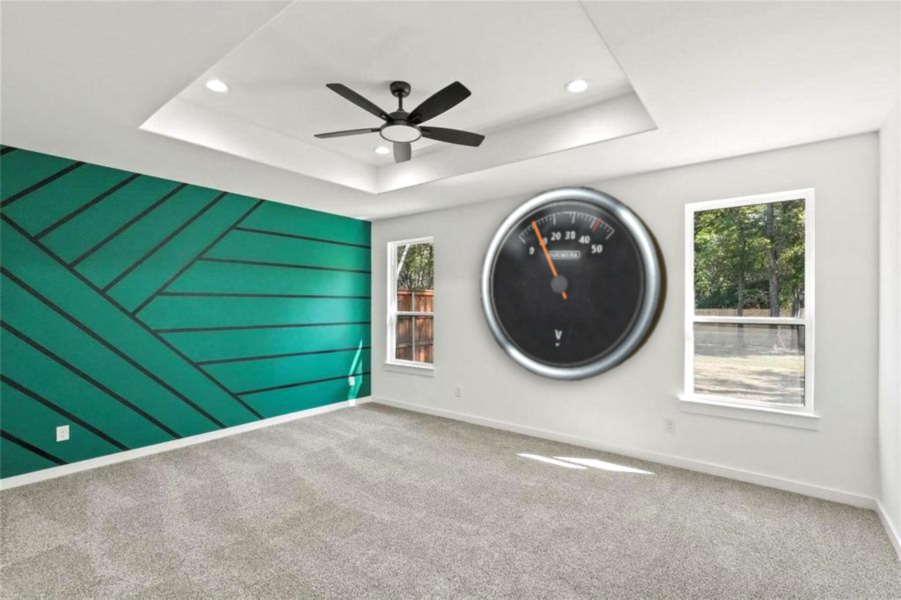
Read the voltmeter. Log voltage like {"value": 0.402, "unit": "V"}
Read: {"value": 10, "unit": "V"}
